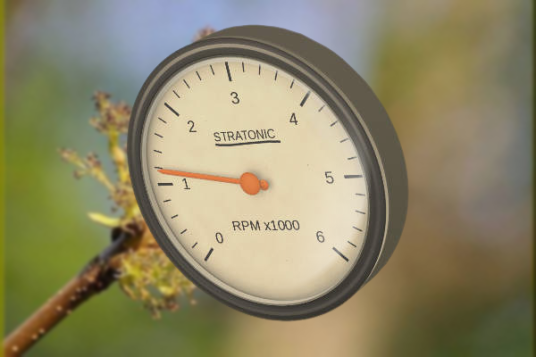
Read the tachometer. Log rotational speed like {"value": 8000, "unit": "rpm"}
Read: {"value": 1200, "unit": "rpm"}
